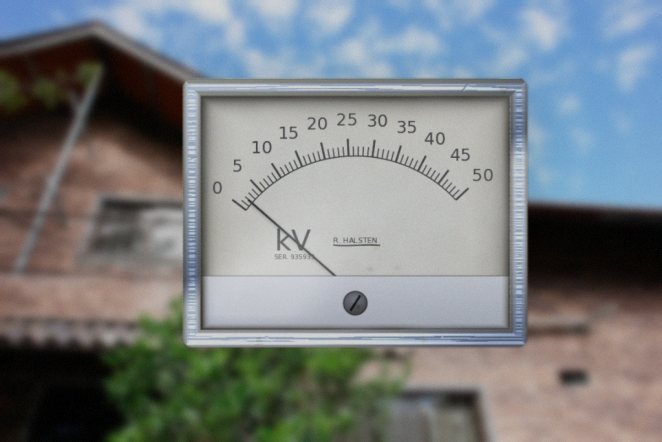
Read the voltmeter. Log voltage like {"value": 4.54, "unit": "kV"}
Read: {"value": 2, "unit": "kV"}
